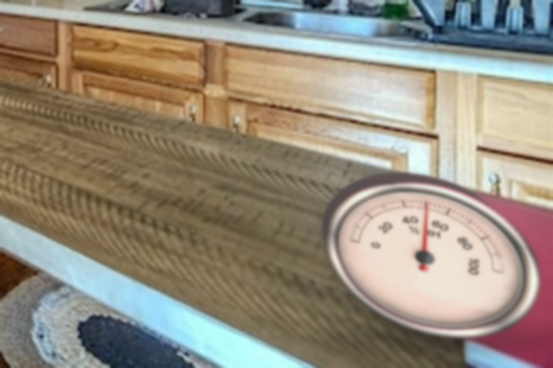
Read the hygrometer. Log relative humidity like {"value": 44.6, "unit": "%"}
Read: {"value": 50, "unit": "%"}
